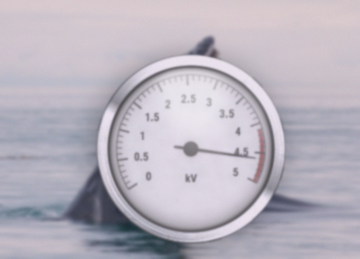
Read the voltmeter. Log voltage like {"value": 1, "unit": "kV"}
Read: {"value": 4.6, "unit": "kV"}
